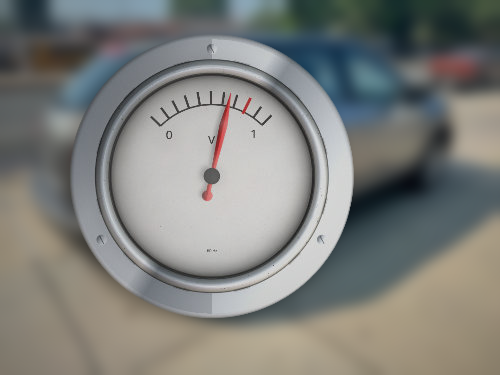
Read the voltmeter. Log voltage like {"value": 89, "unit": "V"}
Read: {"value": 0.65, "unit": "V"}
